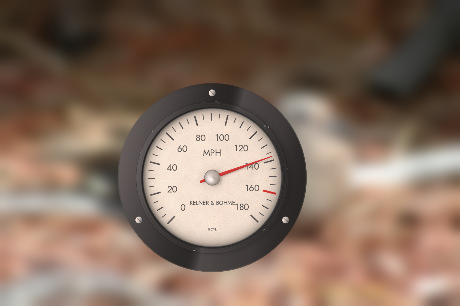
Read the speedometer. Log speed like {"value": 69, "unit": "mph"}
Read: {"value": 137.5, "unit": "mph"}
